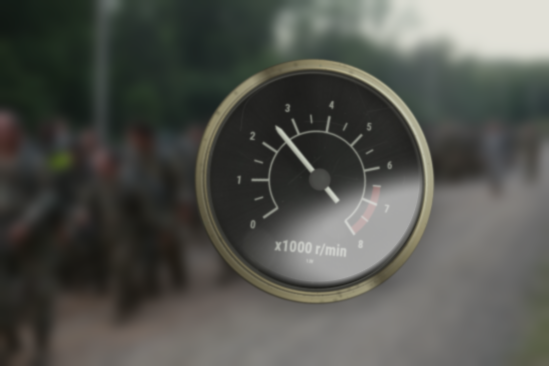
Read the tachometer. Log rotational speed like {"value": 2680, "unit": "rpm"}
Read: {"value": 2500, "unit": "rpm"}
